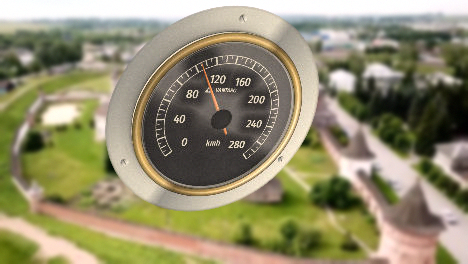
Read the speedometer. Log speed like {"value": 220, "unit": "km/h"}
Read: {"value": 105, "unit": "km/h"}
